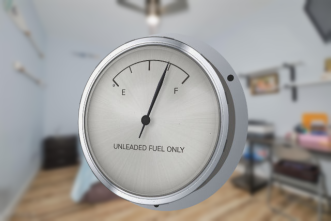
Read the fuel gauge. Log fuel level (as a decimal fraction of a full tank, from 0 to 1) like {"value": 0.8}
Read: {"value": 0.75}
